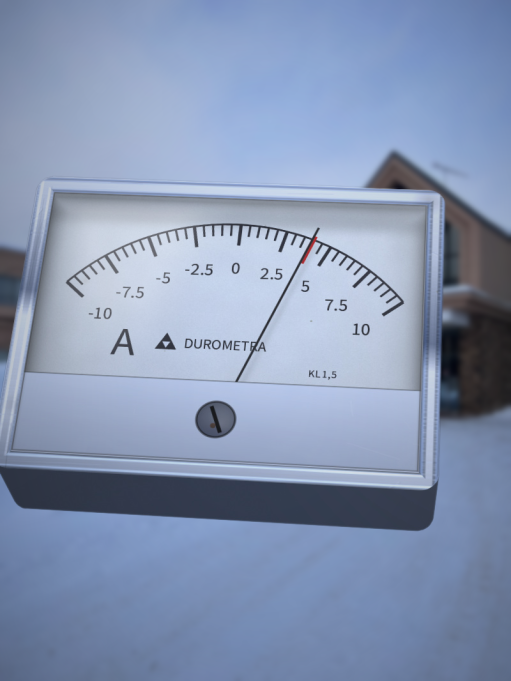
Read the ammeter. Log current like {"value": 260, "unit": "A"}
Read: {"value": 4, "unit": "A"}
